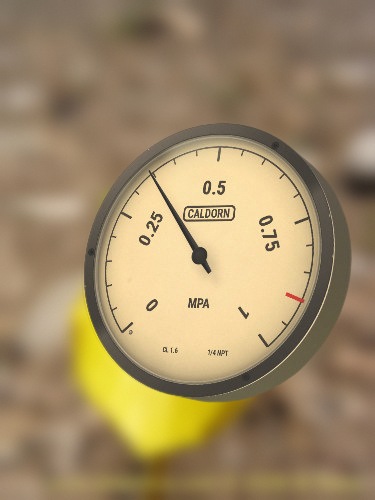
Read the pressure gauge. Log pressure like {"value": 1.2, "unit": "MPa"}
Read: {"value": 0.35, "unit": "MPa"}
